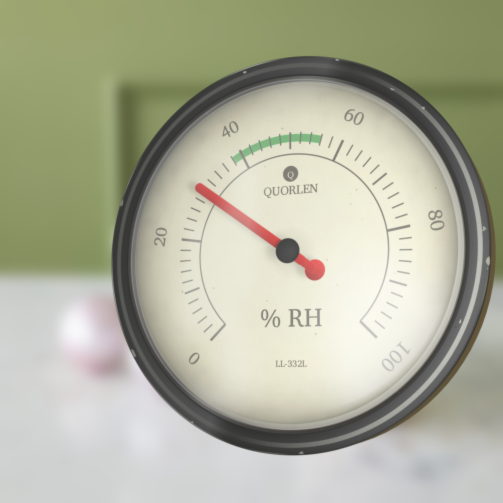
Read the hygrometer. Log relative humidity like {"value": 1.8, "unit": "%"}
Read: {"value": 30, "unit": "%"}
